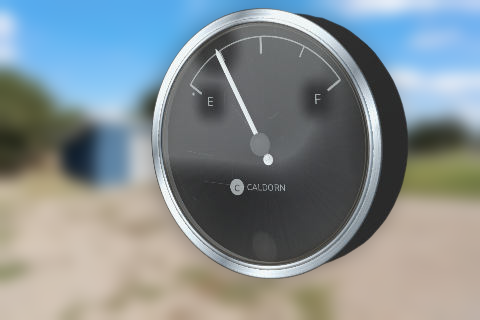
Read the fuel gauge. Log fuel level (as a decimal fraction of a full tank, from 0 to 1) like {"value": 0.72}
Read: {"value": 0.25}
